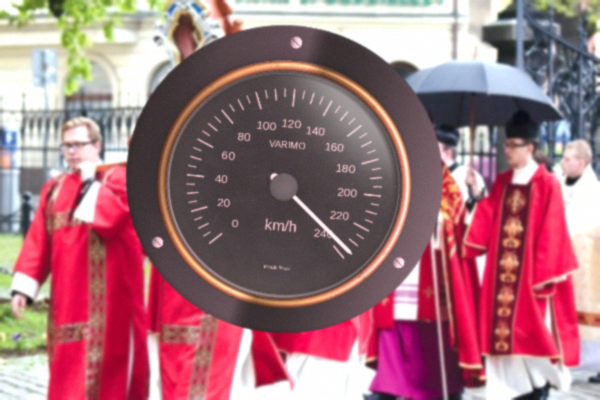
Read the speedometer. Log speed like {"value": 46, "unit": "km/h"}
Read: {"value": 235, "unit": "km/h"}
